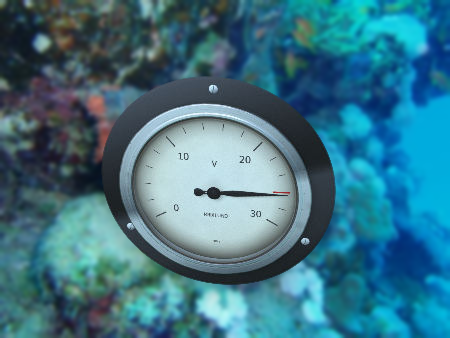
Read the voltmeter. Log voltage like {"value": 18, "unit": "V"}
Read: {"value": 26, "unit": "V"}
